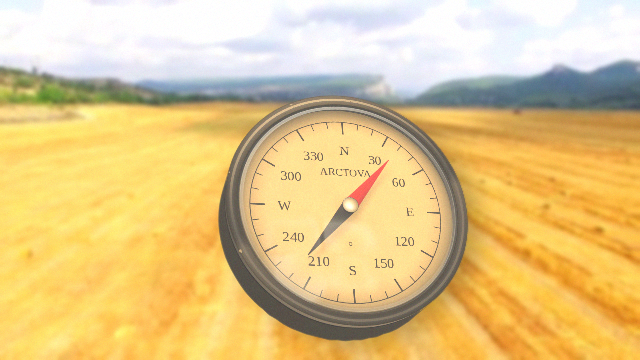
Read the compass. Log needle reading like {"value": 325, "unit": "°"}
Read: {"value": 40, "unit": "°"}
